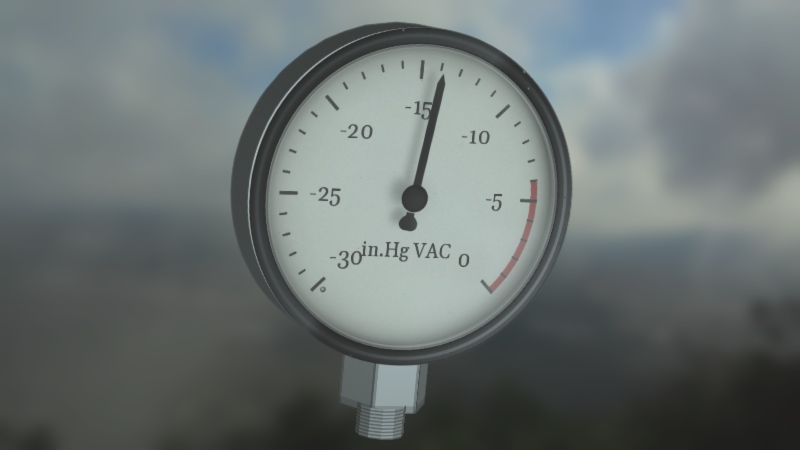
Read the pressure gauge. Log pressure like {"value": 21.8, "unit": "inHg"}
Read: {"value": -14, "unit": "inHg"}
